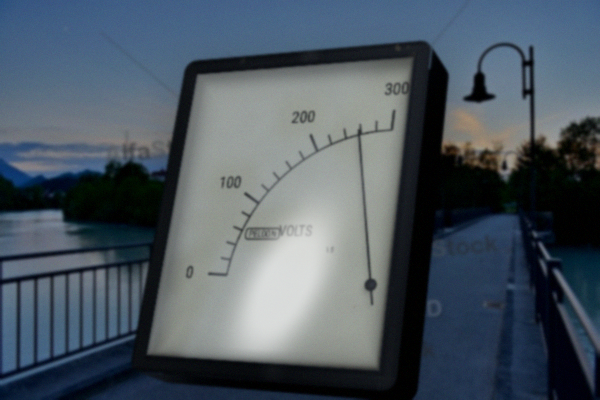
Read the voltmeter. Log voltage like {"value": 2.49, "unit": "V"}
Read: {"value": 260, "unit": "V"}
